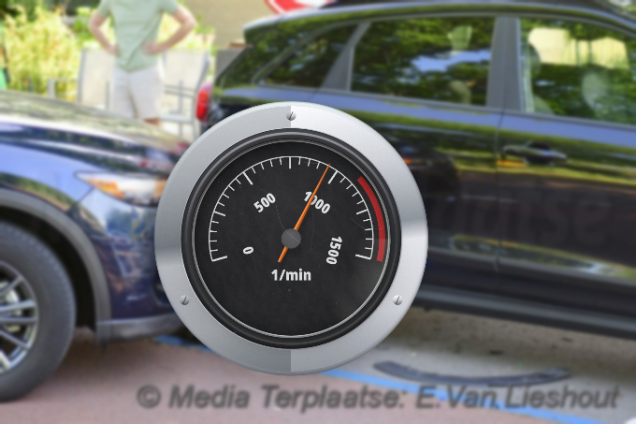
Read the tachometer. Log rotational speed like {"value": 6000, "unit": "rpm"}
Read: {"value": 950, "unit": "rpm"}
